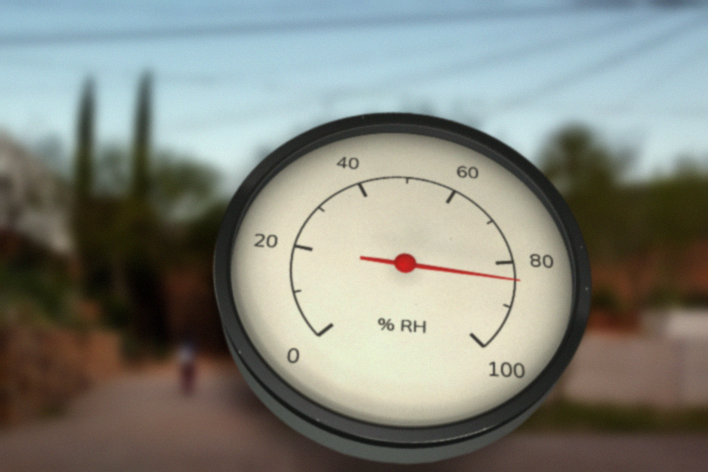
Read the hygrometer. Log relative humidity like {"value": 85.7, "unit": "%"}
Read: {"value": 85, "unit": "%"}
